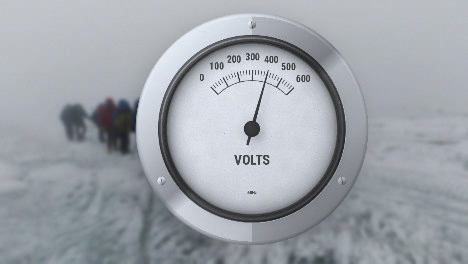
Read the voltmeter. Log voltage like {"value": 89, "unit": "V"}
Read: {"value": 400, "unit": "V"}
